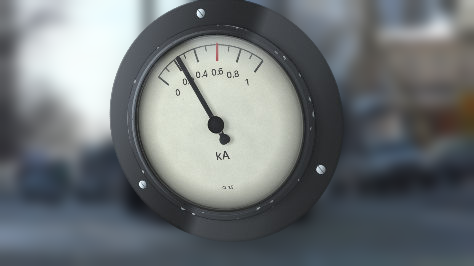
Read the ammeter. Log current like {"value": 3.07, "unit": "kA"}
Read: {"value": 0.25, "unit": "kA"}
